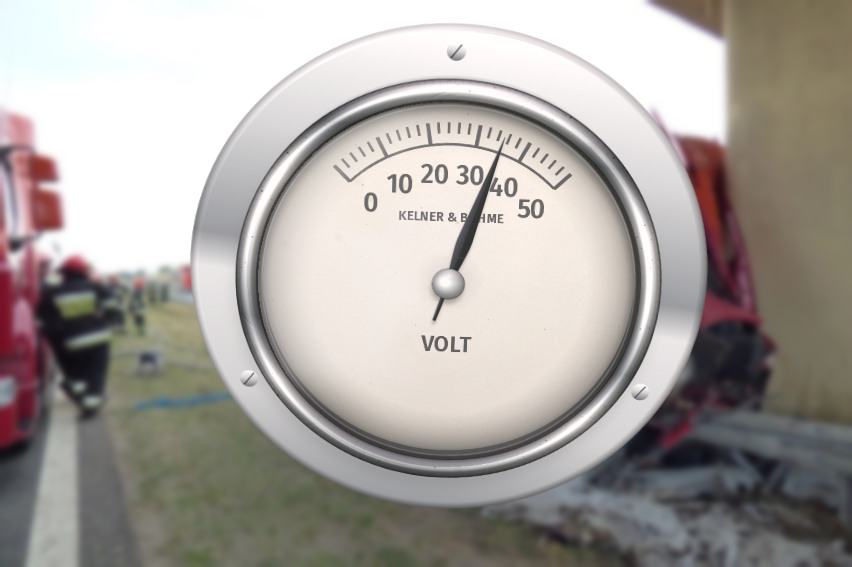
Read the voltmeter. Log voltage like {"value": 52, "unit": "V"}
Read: {"value": 35, "unit": "V"}
